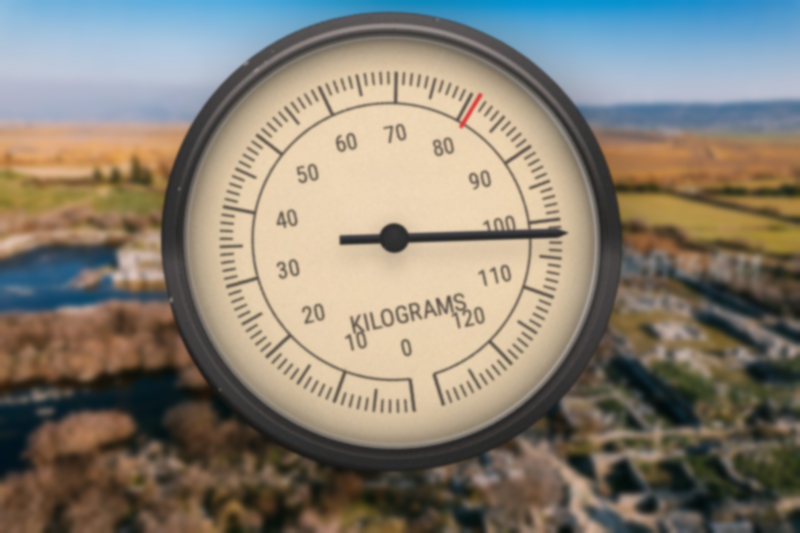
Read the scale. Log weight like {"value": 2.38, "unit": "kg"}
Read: {"value": 102, "unit": "kg"}
